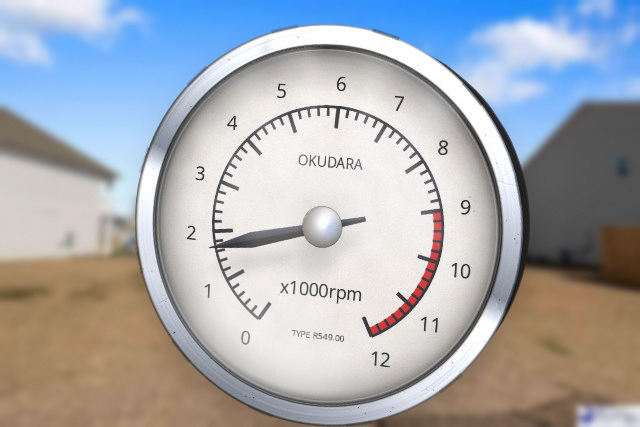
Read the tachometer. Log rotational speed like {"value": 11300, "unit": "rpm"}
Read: {"value": 1700, "unit": "rpm"}
